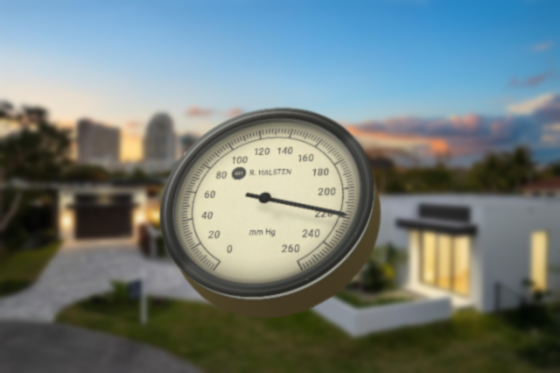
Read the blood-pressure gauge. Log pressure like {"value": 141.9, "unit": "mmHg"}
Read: {"value": 220, "unit": "mmHg"}
